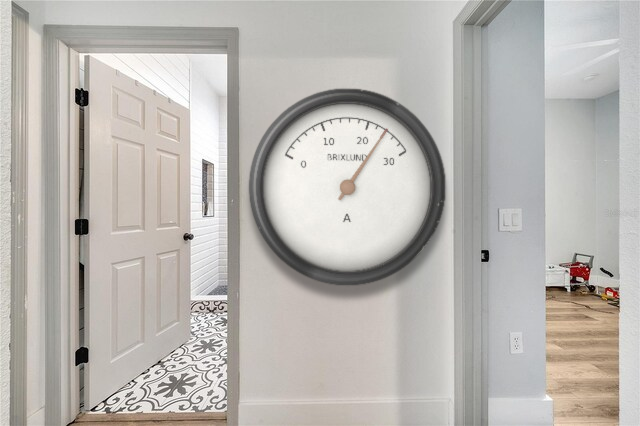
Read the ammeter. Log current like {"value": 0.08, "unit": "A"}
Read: {"value": 24, "unit": "A"}
